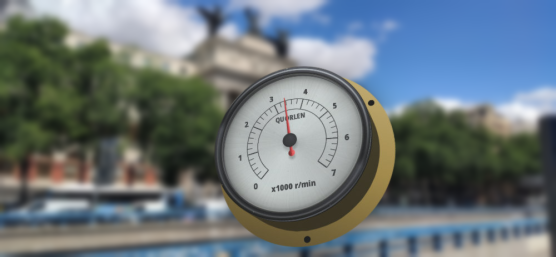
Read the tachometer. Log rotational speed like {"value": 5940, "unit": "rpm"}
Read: {"value": 3400, "unit": "rpm"}
